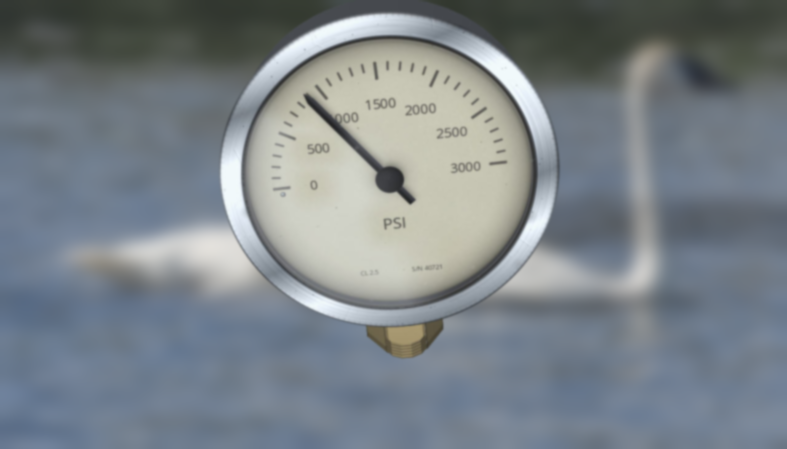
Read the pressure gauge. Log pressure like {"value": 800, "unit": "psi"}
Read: {"value": 900, "unit": "psi"}
